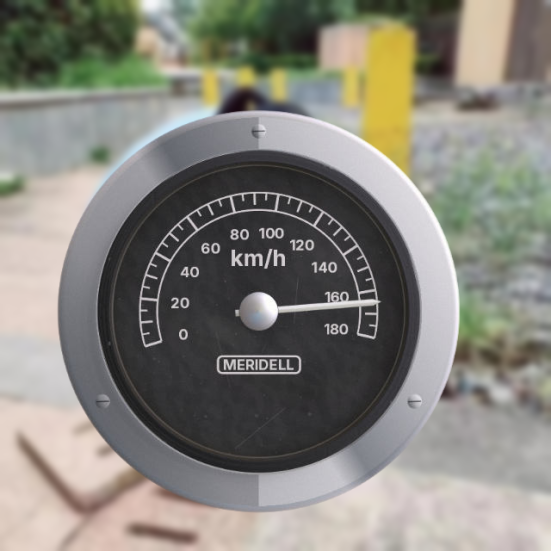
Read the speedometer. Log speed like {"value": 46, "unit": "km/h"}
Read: {"value": 165, "unit": "km/h"}
